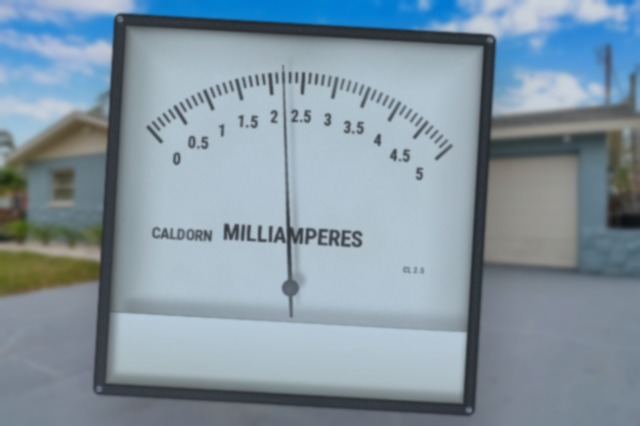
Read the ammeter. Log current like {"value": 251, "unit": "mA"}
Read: {"value": 2.2, "unit": "mA"}
